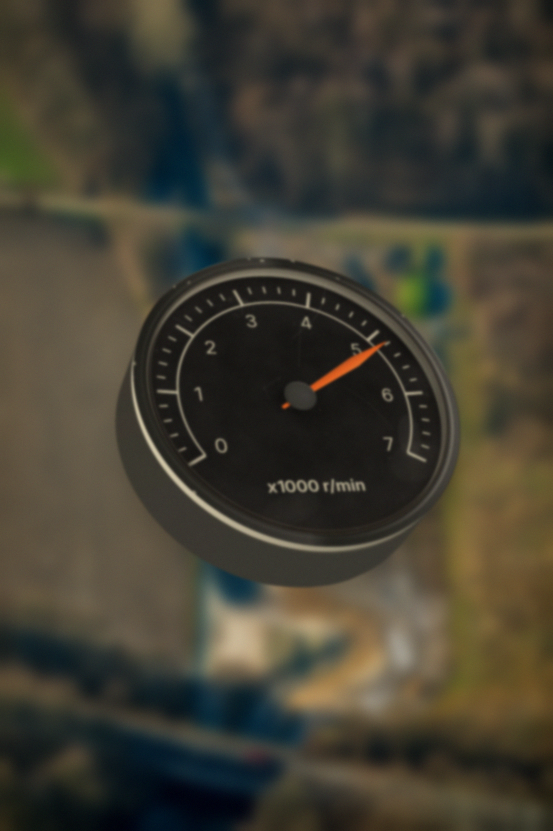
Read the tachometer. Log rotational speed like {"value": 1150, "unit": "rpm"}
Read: {"value": 5200, "unit": "rpm"}
